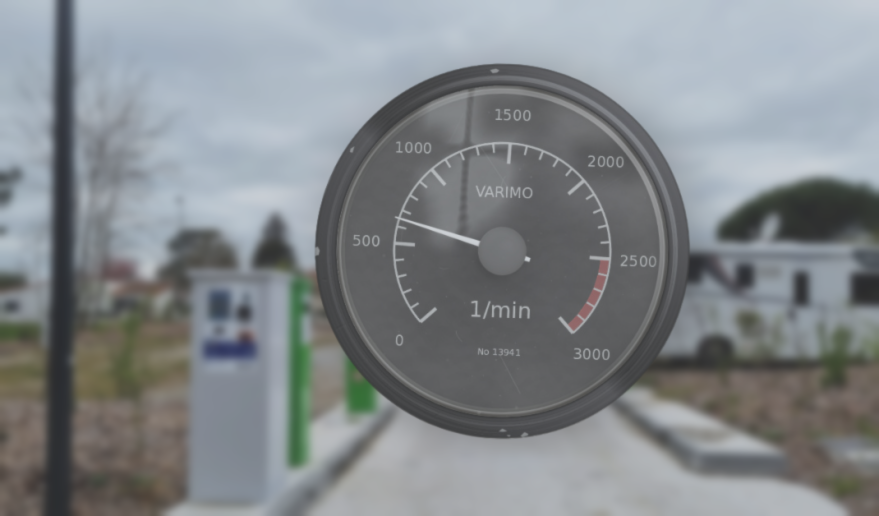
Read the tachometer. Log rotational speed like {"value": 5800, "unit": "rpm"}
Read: {"value": 650, "unit": "rpm"}
